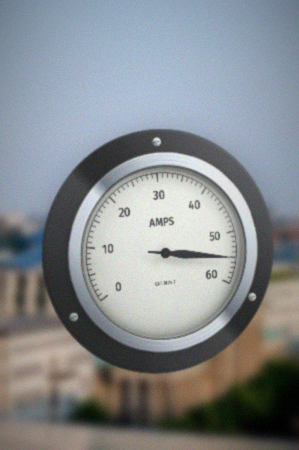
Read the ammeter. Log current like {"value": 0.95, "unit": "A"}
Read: {"value": 55, "unit": "A"}
